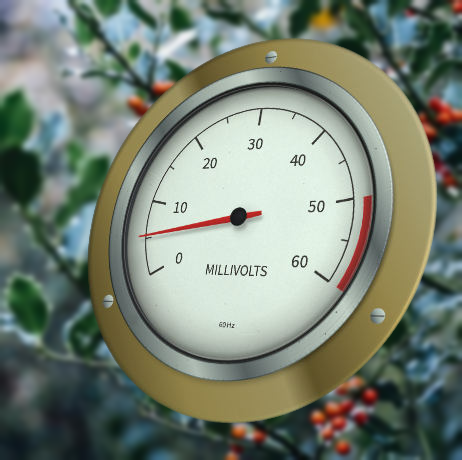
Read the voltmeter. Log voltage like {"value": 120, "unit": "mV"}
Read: {"value": 5, "unit": "mV"}
